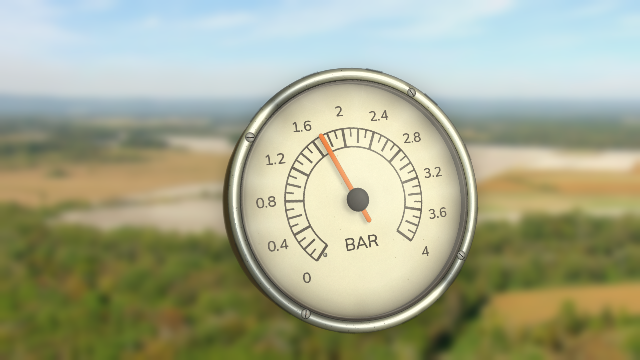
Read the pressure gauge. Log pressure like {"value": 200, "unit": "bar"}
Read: {"value": 1.7, "unit": "bar"}
